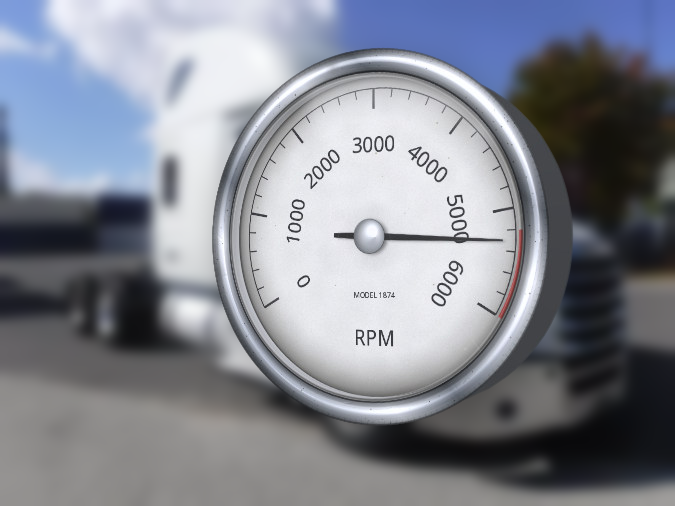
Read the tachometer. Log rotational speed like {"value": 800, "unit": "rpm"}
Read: {"value": 5300, "unit": "rpm"}
